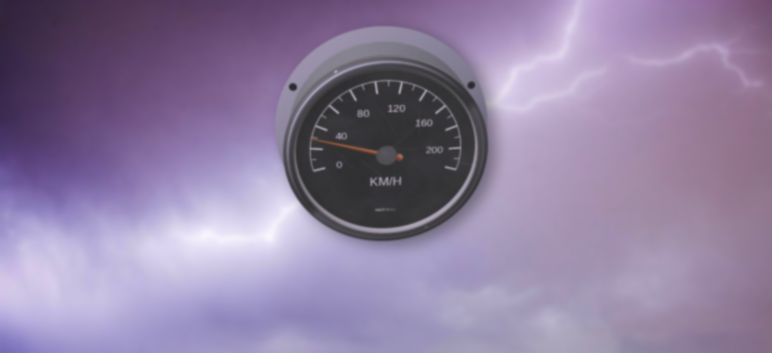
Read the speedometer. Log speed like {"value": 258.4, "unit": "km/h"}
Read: {"value": 30, "unit": "km/h"}
